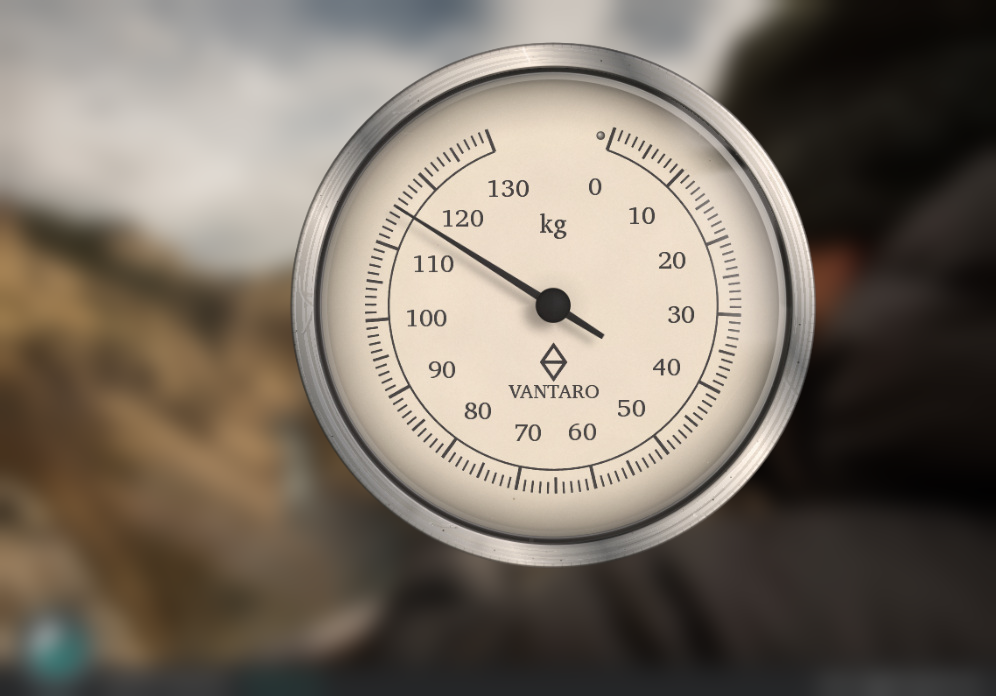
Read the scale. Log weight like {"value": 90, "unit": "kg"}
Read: {"value": 115, "unit": "kg"}
